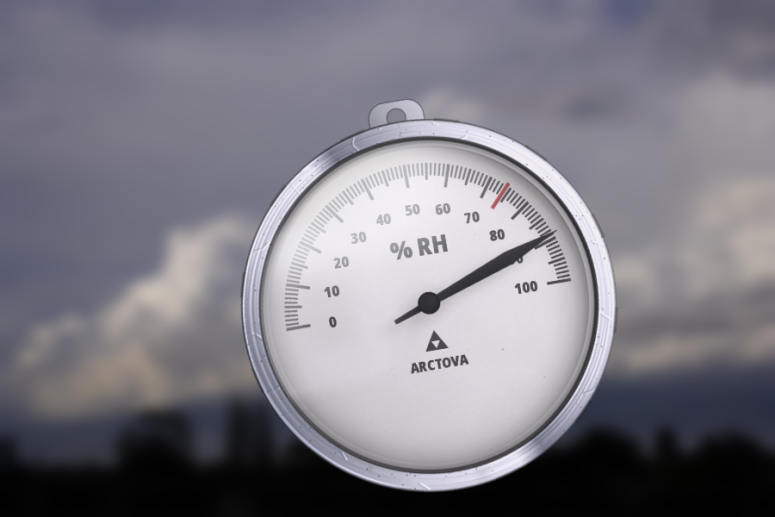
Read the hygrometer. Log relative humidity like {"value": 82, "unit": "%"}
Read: {"value": 89, "unit": "%"}
